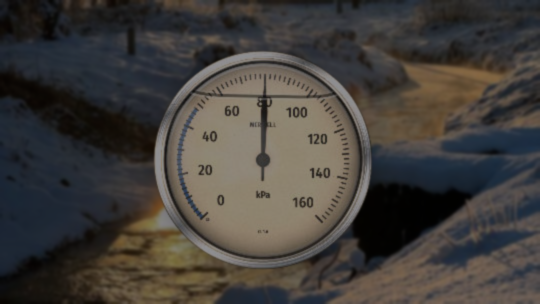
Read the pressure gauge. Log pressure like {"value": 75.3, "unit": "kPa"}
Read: {"value": 80, "unit": "kPa"}
